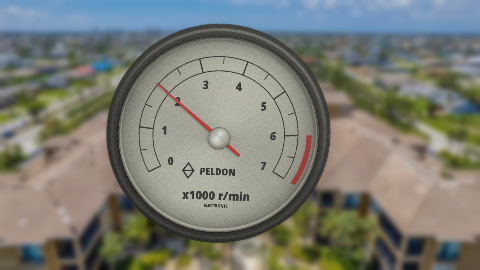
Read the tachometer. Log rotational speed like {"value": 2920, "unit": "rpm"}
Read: {"value": 2000, "unit": "rpm"}
